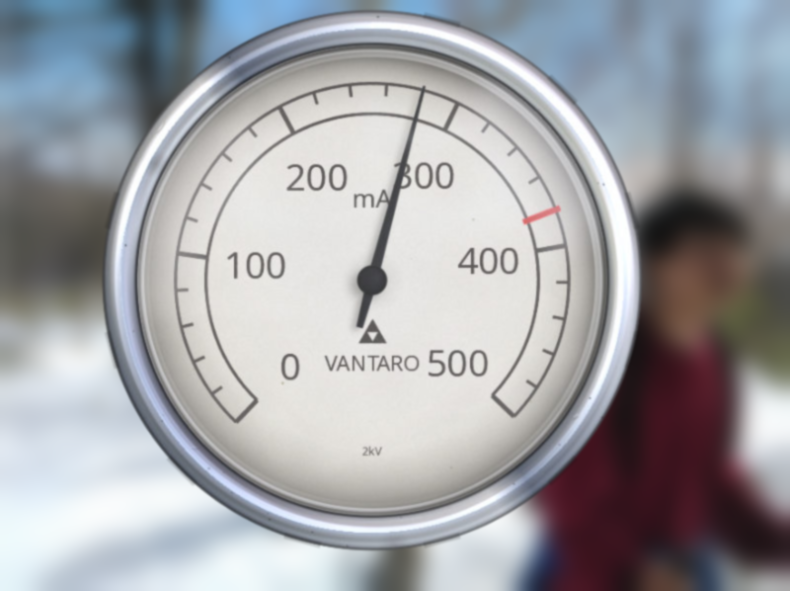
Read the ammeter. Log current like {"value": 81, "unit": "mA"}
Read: {"value": 280, "unit": "mA"}
